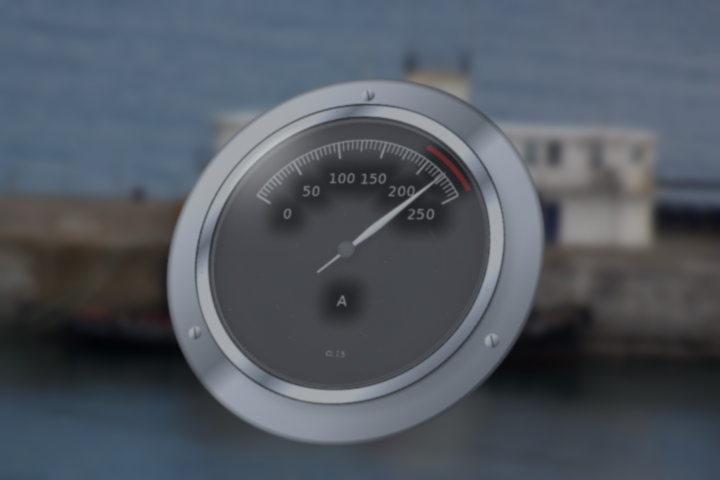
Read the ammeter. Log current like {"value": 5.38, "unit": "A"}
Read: {"value": 225, "unit": "A"}
